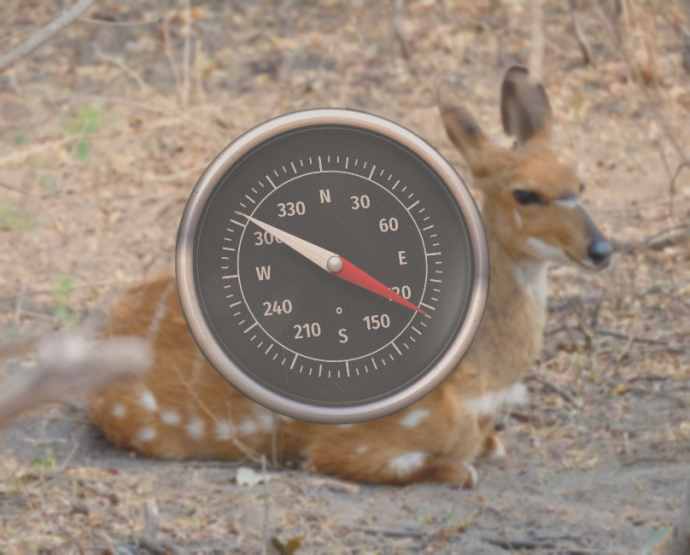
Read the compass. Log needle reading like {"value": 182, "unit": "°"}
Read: {"value": 125, "unit": "°"}
